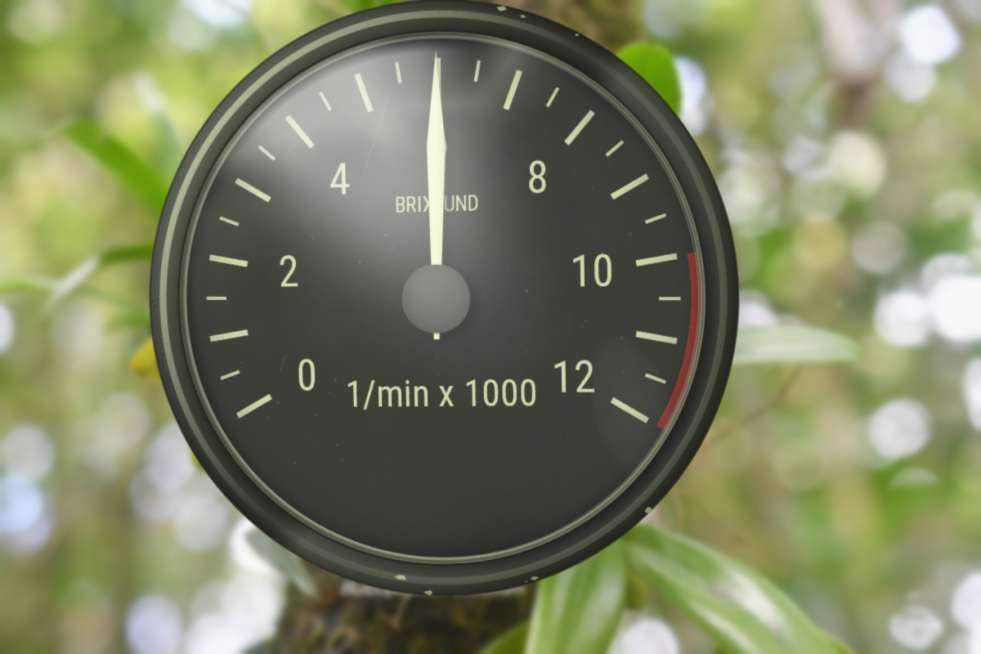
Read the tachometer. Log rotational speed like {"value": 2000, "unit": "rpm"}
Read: {"value": 6000, "unit": "rpm"}
